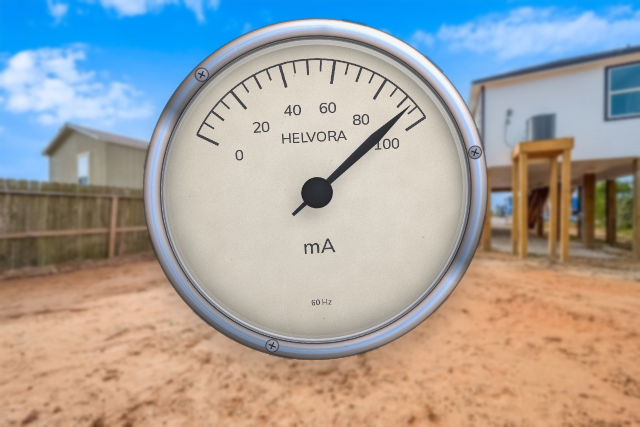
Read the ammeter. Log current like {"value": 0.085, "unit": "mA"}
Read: {"value": 92.5, "unit": "mA"}
